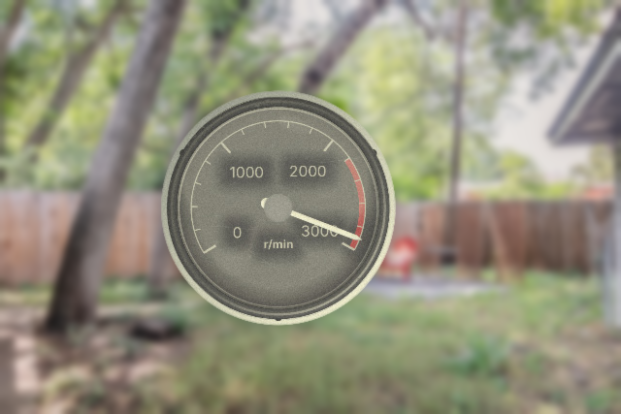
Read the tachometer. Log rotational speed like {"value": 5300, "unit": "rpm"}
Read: {"value": 2900, "unit": "rpm"}
